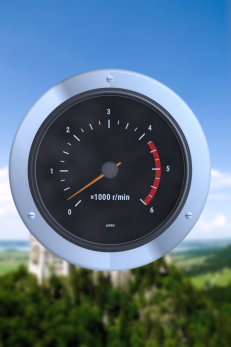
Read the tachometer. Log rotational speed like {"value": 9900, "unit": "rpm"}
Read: {"value": 250, "unit": "rpm"}
